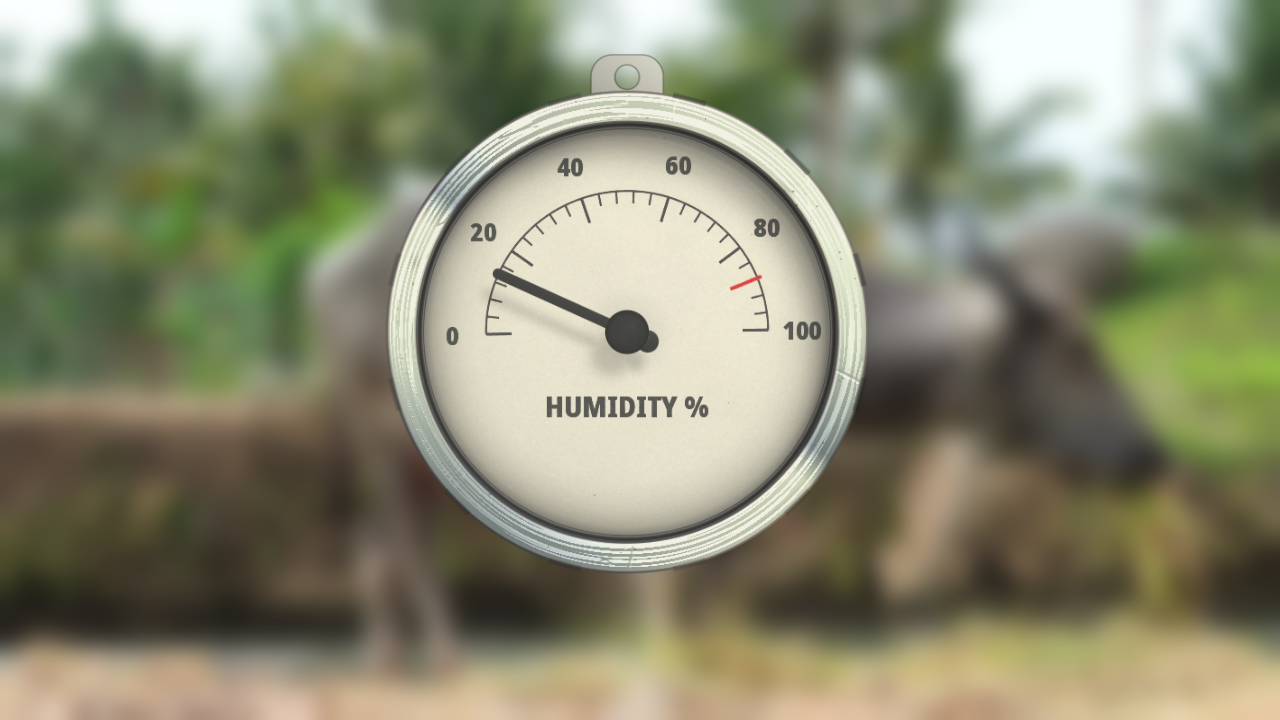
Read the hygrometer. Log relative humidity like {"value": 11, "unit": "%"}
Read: {"value": 14, "unit": "%"}
